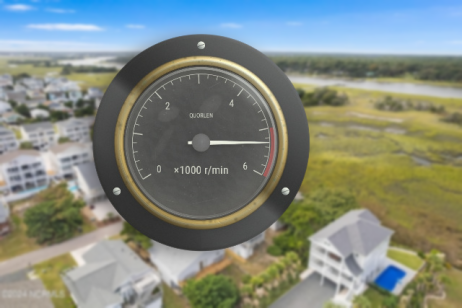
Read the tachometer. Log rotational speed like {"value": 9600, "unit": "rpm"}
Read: {"value": 5300, "unit": "rpm"}
